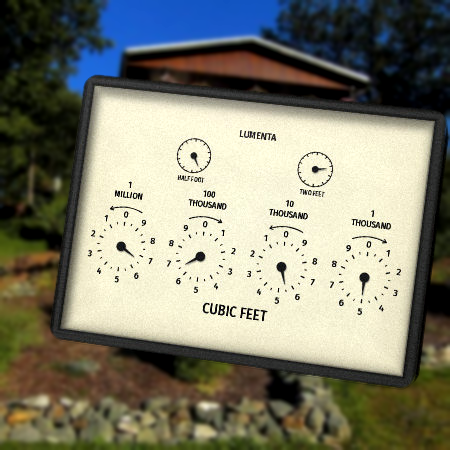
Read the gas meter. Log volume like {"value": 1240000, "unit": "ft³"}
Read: {"value": 665500, "unit": "ft³"}
